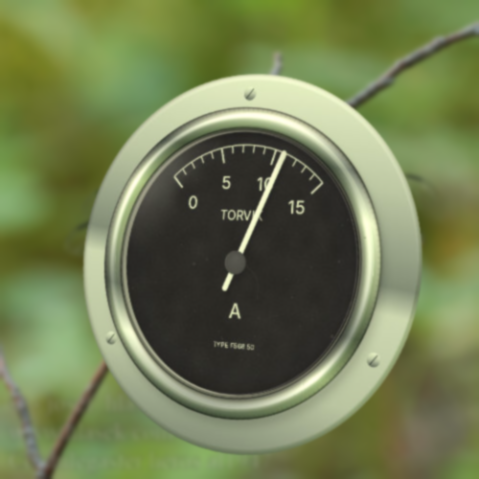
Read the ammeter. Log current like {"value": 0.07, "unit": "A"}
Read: {"value": 11, "unit": "A"}
